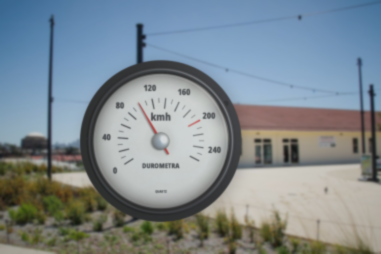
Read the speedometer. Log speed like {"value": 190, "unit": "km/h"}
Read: {"value": 100, "unit": "km/h"}
